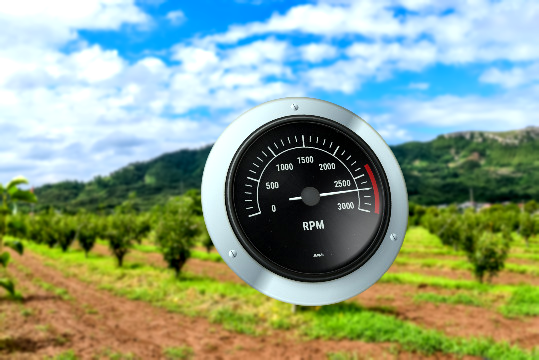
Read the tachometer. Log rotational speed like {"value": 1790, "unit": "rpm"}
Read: {"value": 2700, "unit": "rpm"}
